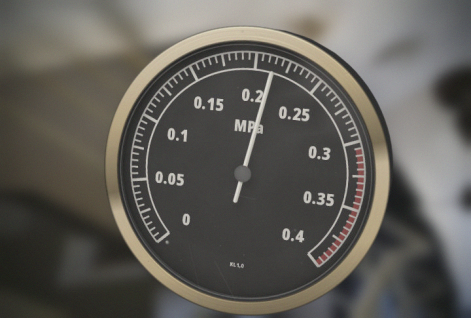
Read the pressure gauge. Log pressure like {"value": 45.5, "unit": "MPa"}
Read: {"value": 0.215, "unit": "MPa"}
